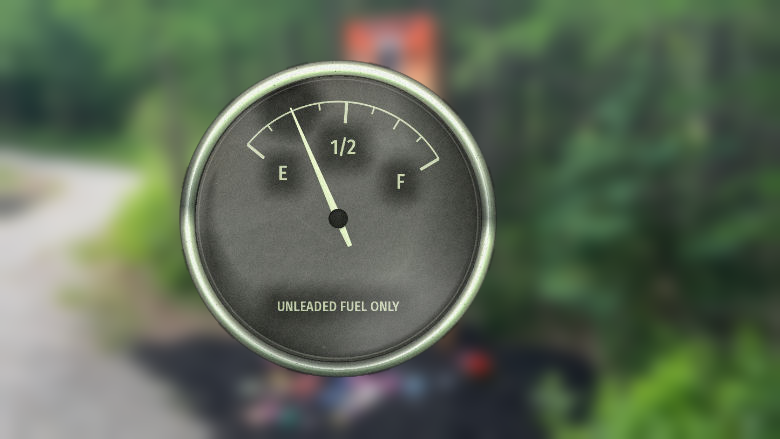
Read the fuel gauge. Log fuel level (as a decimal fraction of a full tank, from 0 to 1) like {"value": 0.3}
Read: {"value": 0.25}
